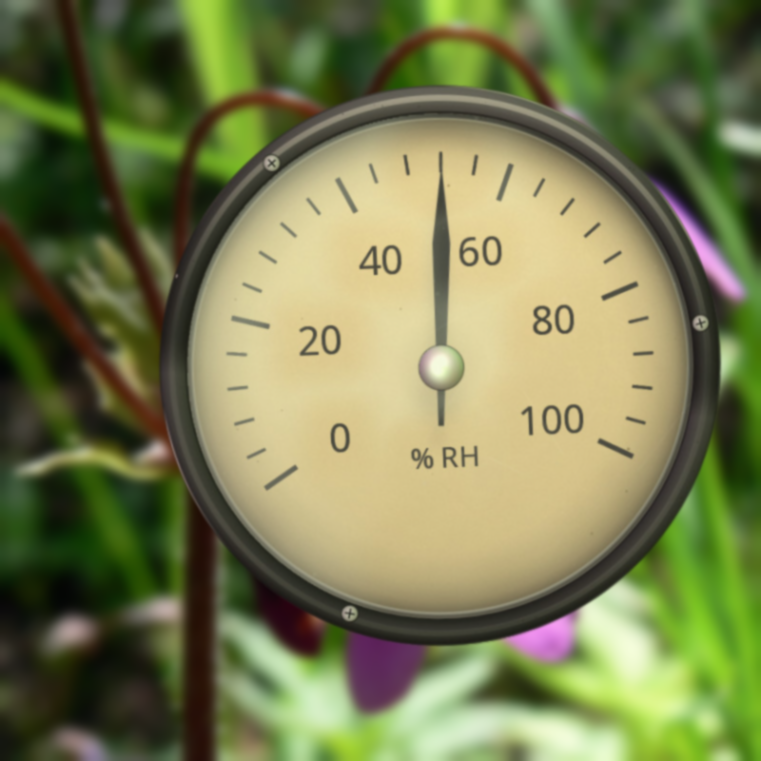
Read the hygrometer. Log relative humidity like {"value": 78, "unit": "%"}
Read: {"value": 52, "unit": "%"}
